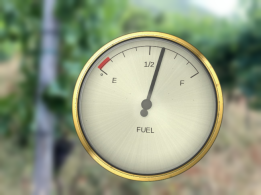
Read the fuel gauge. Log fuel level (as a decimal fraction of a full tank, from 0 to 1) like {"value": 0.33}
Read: {"value": 0.625}
